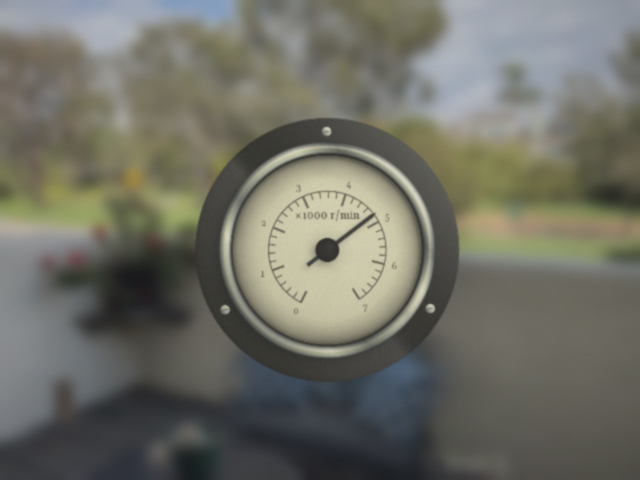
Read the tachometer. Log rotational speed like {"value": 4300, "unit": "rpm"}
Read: {"value": 4800, "unit": "rpm"}
